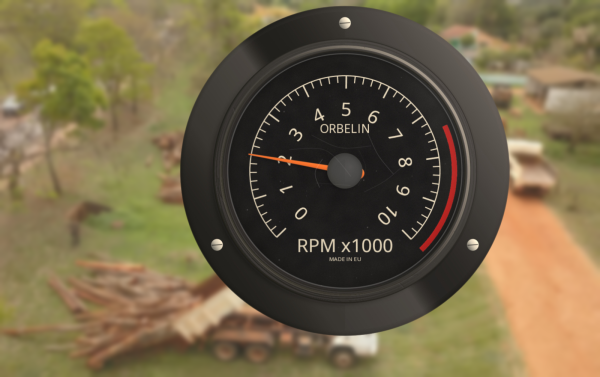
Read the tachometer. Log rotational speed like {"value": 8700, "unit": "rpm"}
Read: {"value": 2000, "unit": "rpm"}
